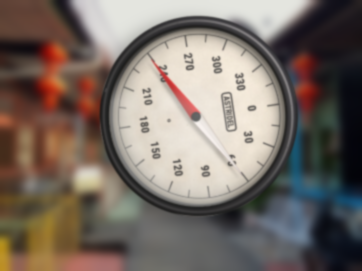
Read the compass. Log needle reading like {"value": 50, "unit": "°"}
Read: {"value": 240, "unit": "°"}
